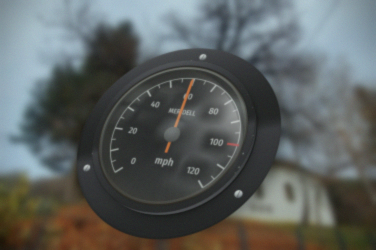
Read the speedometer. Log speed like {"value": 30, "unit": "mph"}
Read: {"value": 60, "unit": "mph"}
